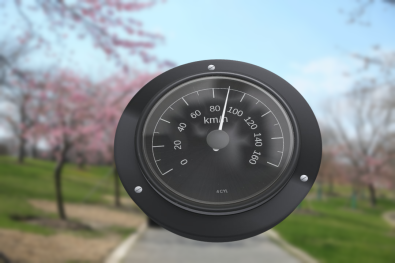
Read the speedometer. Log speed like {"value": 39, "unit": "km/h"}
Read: {"value": 90, "unit": "km/h"}
